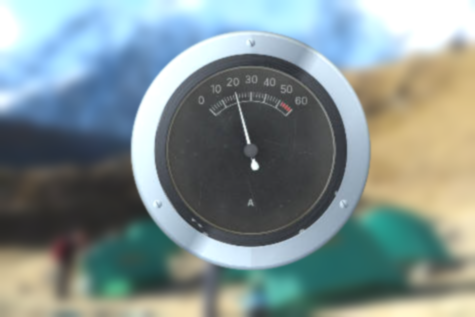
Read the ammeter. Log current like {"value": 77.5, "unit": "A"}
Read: {"value": 20, "unit": "A"}
